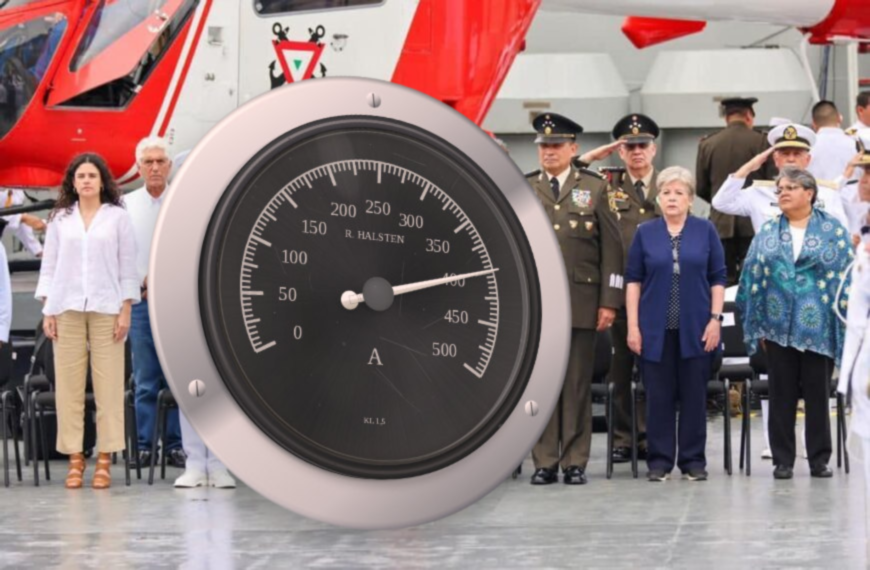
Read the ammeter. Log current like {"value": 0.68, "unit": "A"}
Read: {"value": 400, "unit": "A"}
